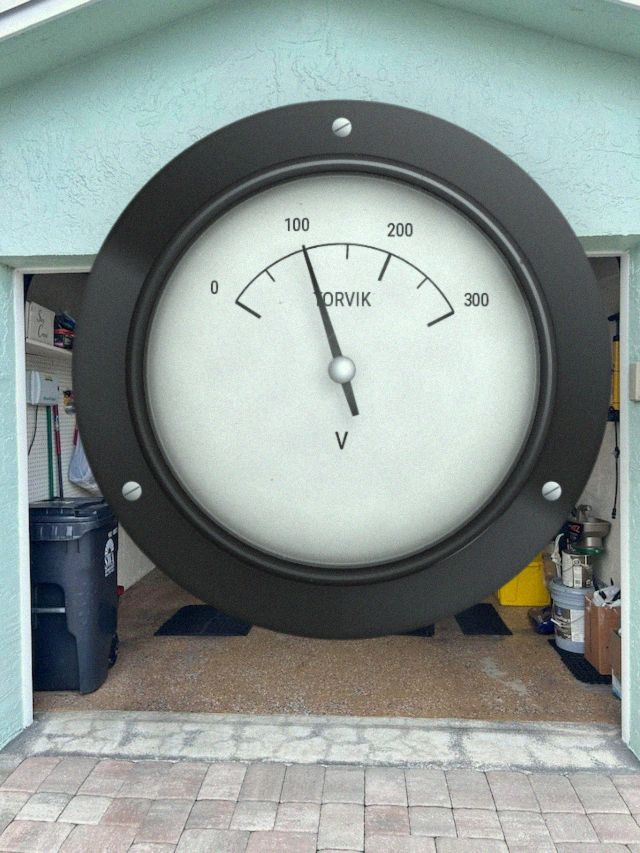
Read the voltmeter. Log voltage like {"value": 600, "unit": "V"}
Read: {"value": 100, "unit": "V"}
